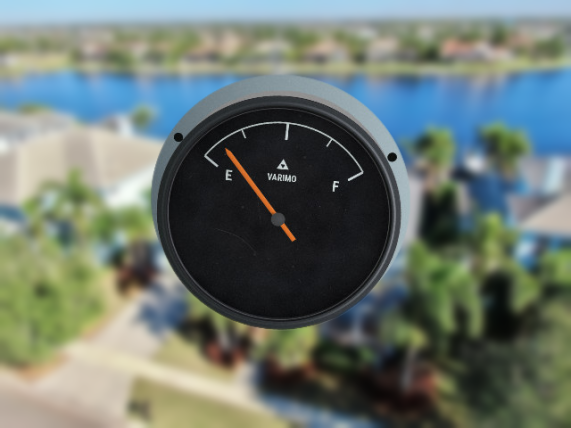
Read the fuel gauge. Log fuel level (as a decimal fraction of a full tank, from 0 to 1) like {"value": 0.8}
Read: {"value": 0.125}
